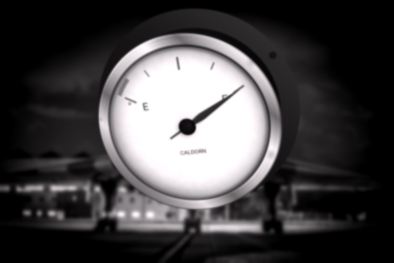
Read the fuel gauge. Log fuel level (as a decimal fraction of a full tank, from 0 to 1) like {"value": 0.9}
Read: {"value": 1}
